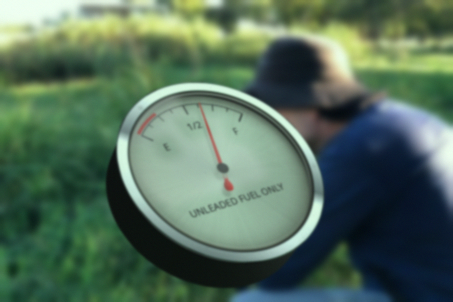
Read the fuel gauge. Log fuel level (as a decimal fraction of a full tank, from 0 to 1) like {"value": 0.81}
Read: {"value": 0.625}
